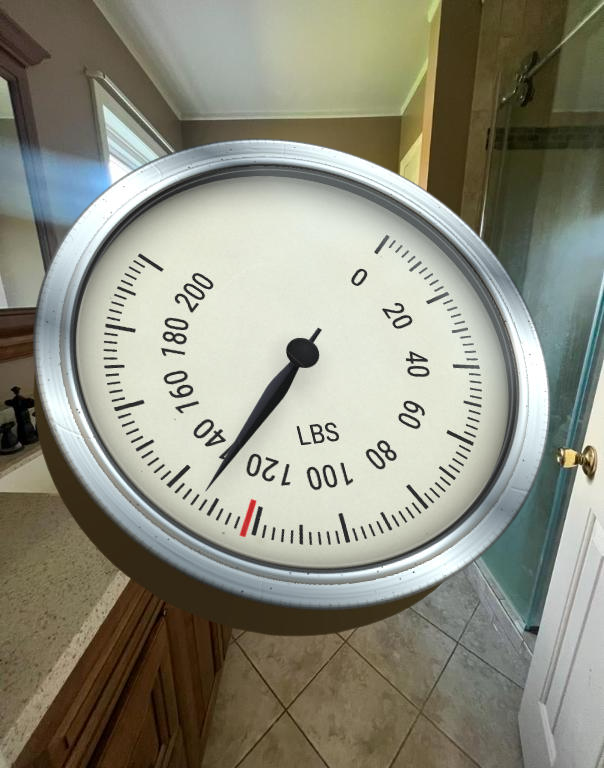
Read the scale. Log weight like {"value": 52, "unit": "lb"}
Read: {"value": 133, "unit": "lb"}
